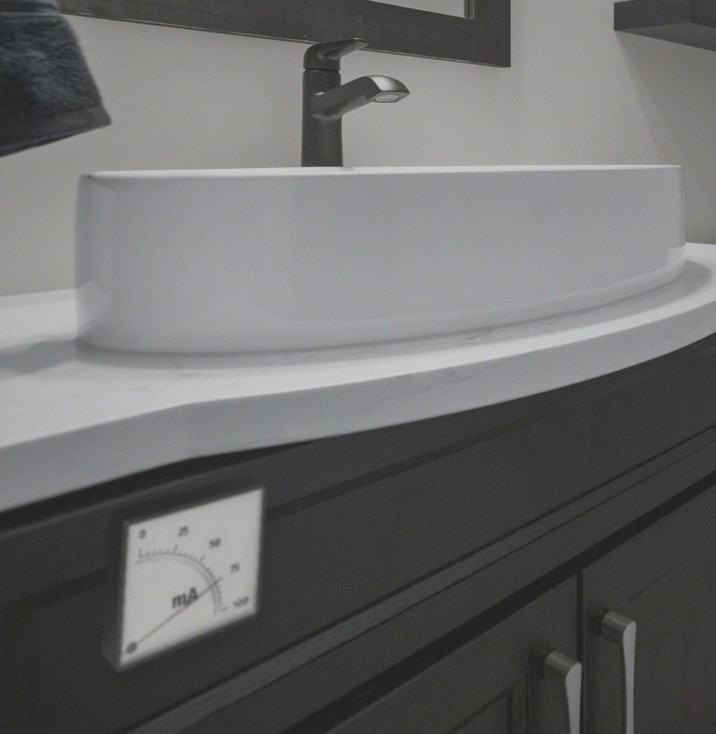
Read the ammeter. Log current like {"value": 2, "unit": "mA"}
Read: {"value": 75, "unit": "mA"}
